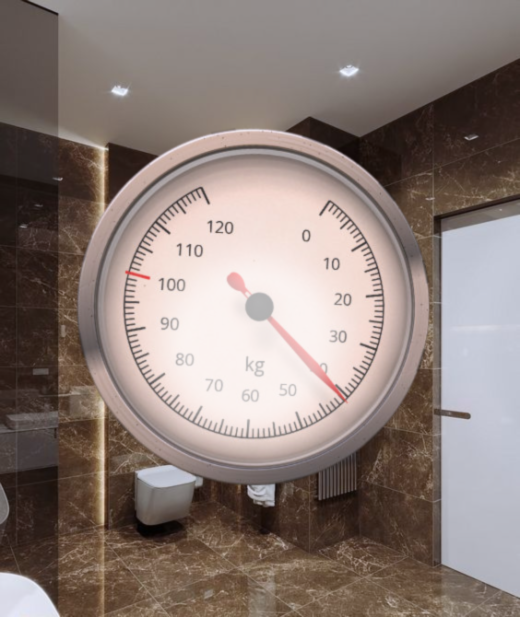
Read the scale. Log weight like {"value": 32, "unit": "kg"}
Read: {"value": 41, "unit": "kg"}
